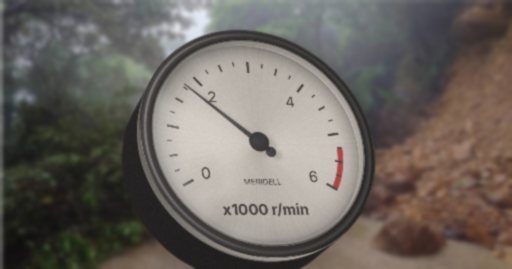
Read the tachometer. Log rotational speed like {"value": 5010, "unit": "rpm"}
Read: {"value": 1750, "unit": "rpm"}
